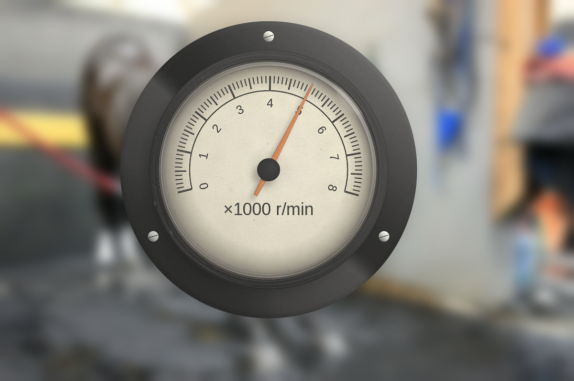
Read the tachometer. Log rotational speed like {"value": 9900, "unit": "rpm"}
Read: {"value": 5000, "unit": "rpm"}
